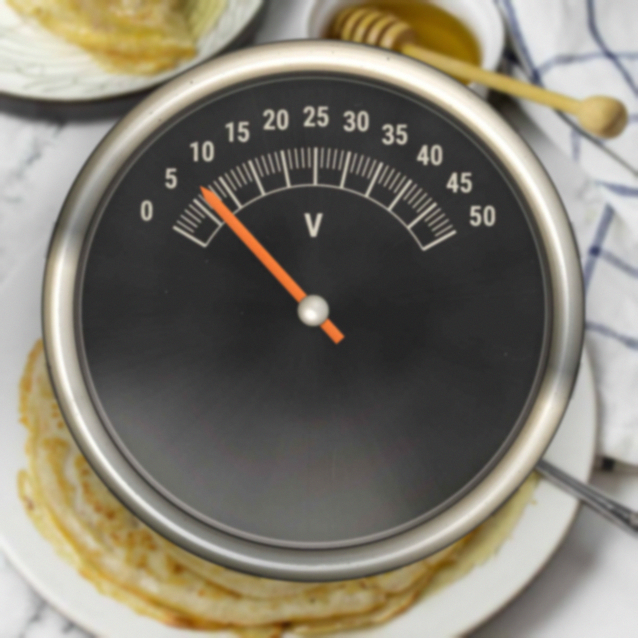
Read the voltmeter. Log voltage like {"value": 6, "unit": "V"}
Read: {"value": 7, "unit": "V"}
